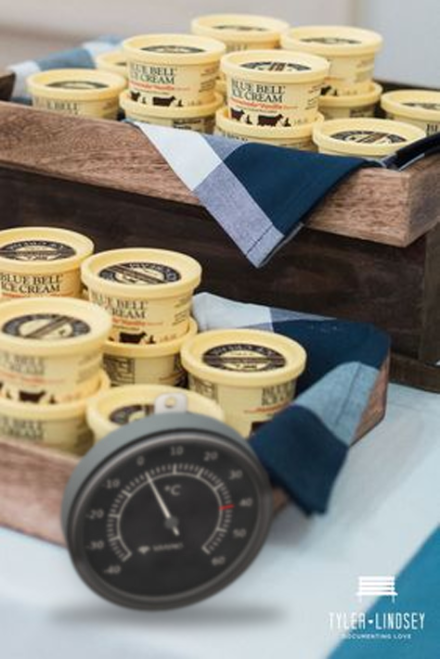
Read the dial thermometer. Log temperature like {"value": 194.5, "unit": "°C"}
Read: {"value": 0, "unit": "°C"}
